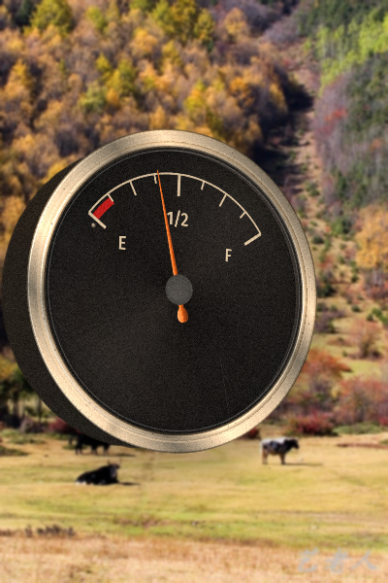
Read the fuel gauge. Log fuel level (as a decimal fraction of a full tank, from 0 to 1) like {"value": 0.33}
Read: {"value": 0.375}
